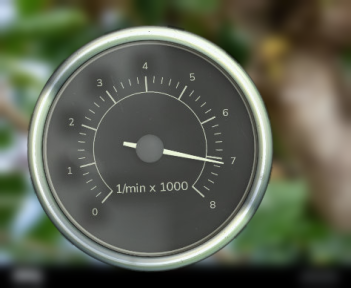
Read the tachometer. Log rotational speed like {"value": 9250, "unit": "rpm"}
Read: {"value": 7100, "unit": "rpm"}
